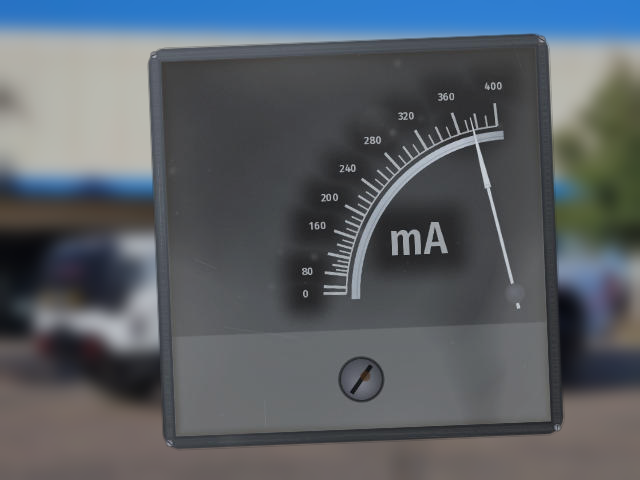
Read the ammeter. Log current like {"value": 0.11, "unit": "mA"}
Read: {"value": 375, "unit": "mA"}
